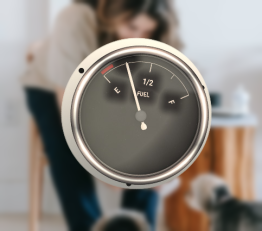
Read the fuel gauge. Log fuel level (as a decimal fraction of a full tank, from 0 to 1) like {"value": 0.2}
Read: {"value": 0.25}
